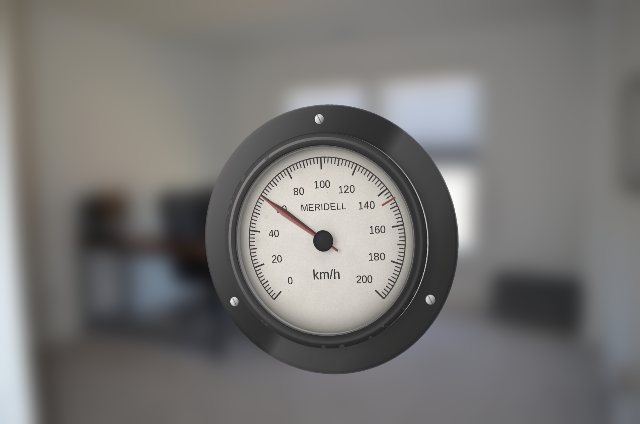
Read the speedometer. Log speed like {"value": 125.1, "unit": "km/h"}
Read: {"value": 60, "unit": "km/h"}
